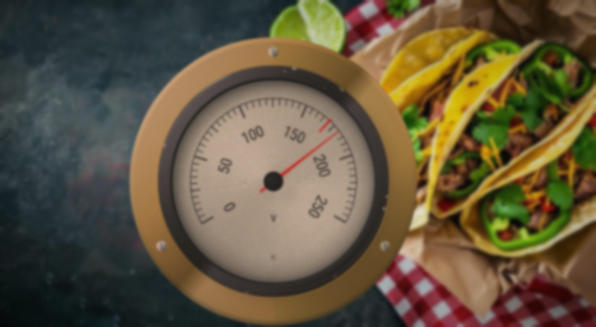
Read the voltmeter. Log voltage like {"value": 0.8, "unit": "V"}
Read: {"value": 180, "unit": "V"}
